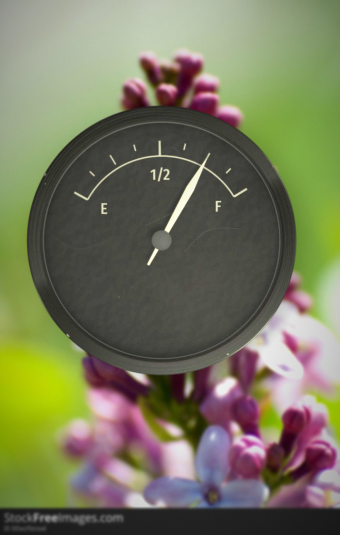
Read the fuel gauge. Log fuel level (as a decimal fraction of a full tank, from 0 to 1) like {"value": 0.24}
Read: {"value": 0.75}
